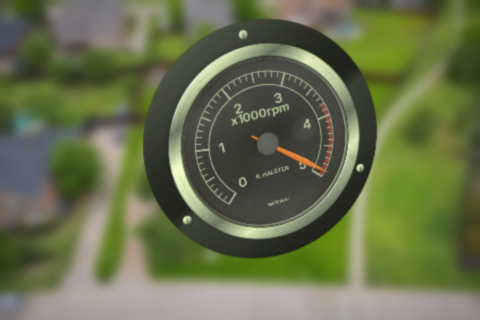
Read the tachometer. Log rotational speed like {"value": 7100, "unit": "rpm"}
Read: {"value": 4900, "unit": "rpm"}
